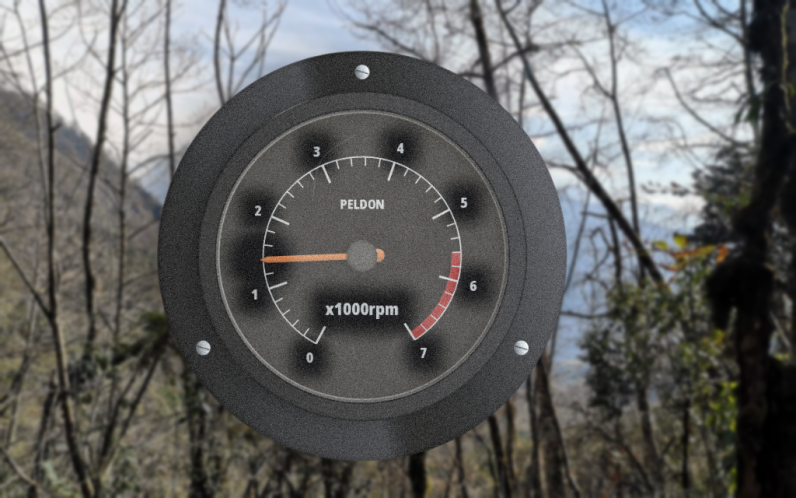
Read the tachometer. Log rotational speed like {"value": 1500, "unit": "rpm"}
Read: {"value": 1400, "unit": "rpm"}
